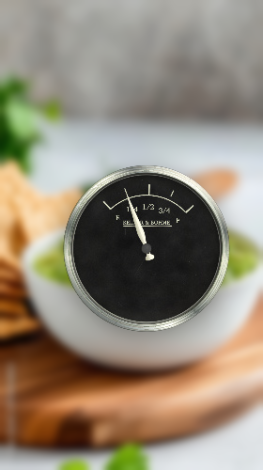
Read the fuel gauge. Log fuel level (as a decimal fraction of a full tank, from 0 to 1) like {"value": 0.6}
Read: {"value": 0.25}
